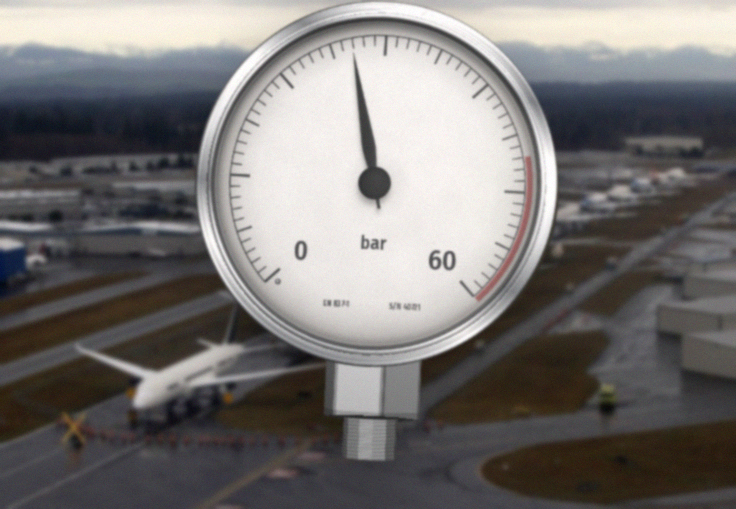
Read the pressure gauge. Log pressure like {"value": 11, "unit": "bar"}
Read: {"value": 27, "unit": "bar"}
